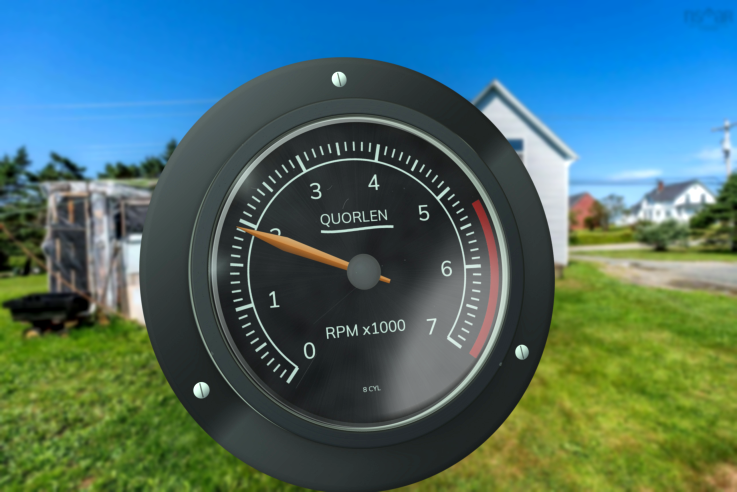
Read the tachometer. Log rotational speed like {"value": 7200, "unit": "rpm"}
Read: {"value": 1900, "unit": "rpm"}
